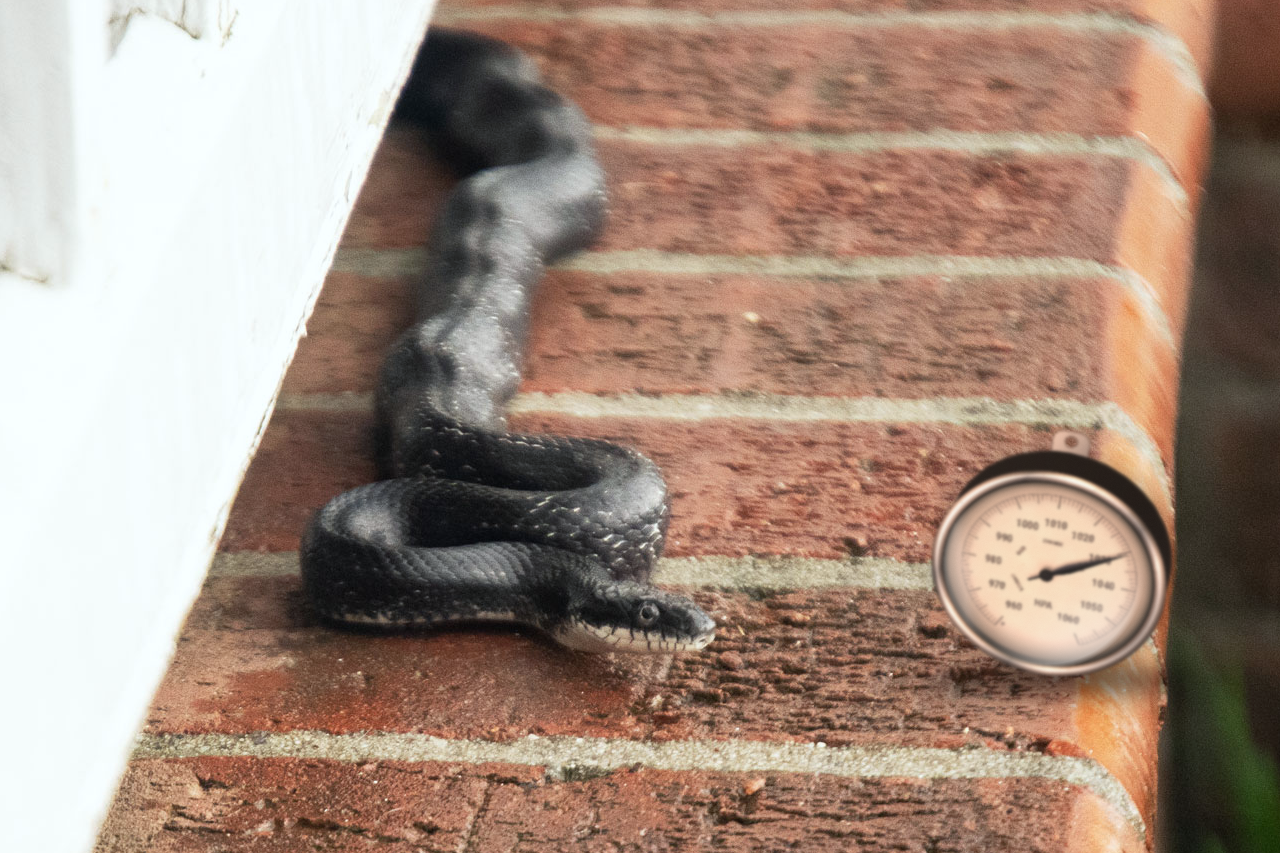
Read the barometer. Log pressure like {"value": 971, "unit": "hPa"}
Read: {"value": 1030, "unit": "hPa"}
